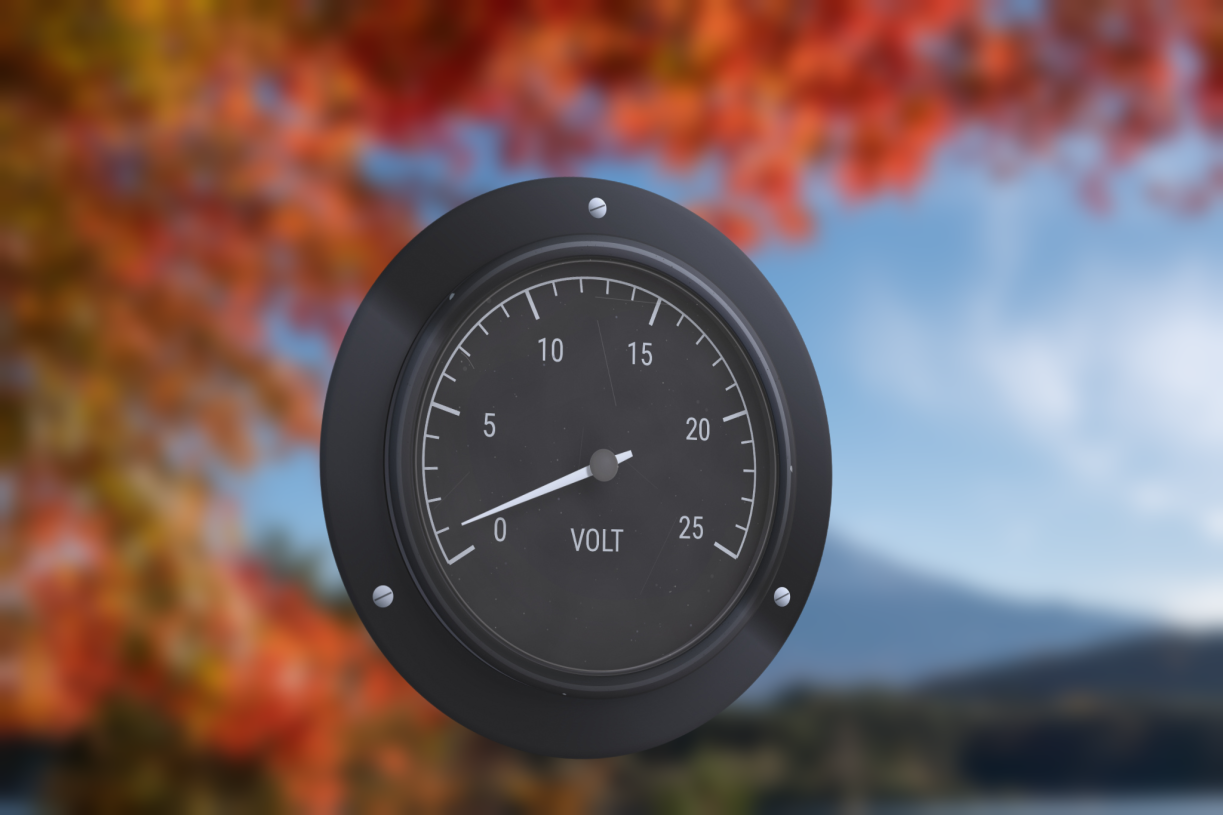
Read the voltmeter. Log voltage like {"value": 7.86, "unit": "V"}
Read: {"value": 1, "unit": "V"}
